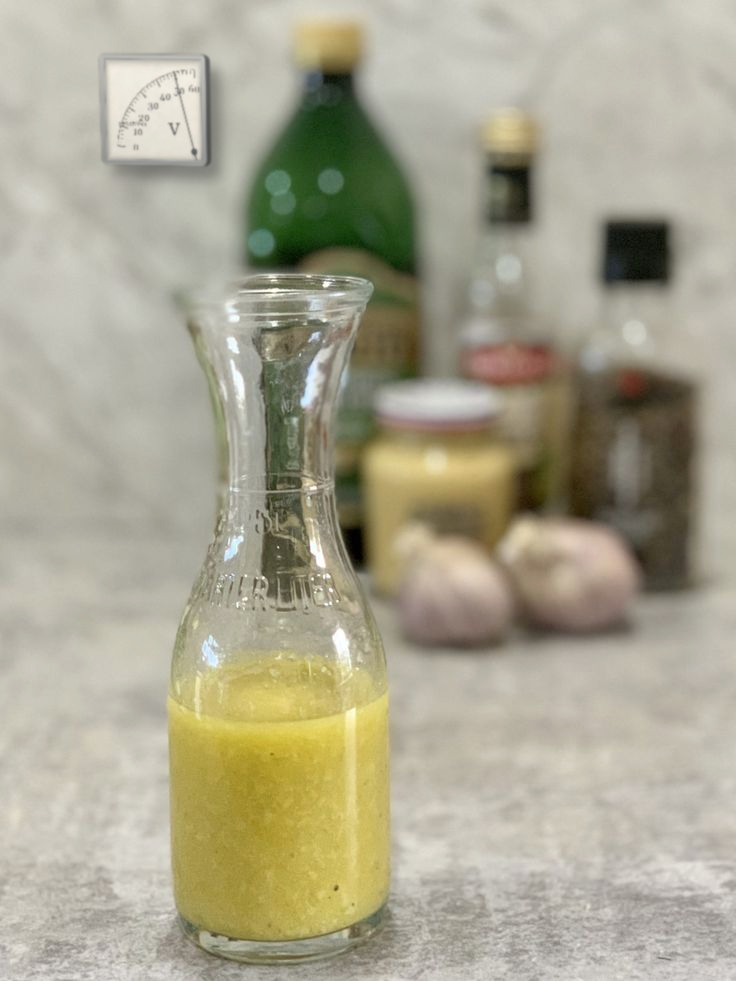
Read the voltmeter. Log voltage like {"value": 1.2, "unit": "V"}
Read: {"value": 50, "unit": "V"}
